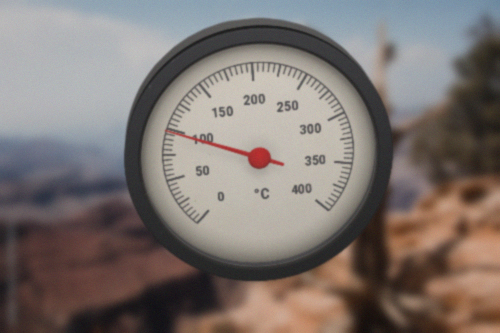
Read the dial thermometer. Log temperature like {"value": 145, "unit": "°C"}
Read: {"value": 100, "unit": "°C"}
